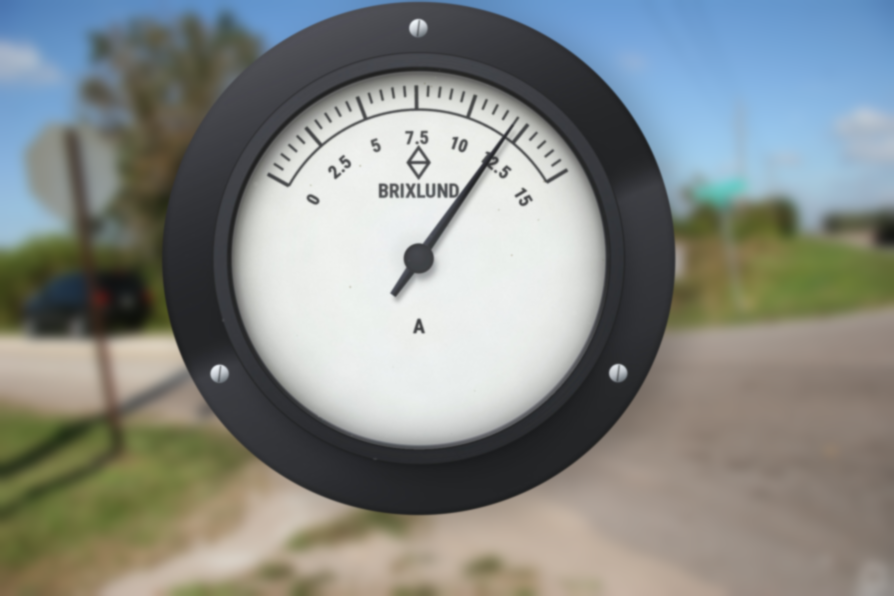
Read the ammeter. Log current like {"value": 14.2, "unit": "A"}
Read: {"value": 12, "unit": "A"}
